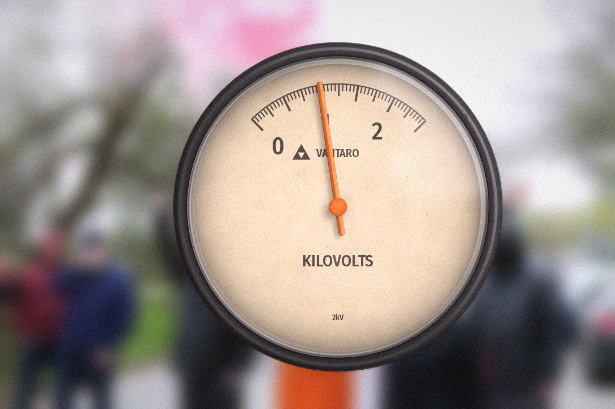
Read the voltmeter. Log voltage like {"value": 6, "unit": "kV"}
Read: {"value": 1, "unit": "kV"}
